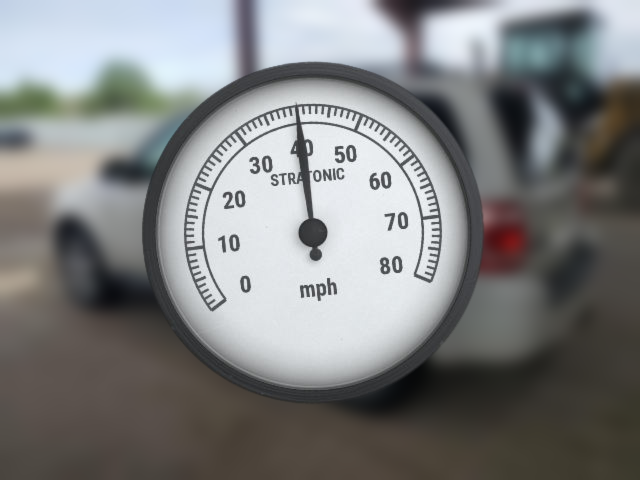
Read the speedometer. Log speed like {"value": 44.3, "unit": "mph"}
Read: {"value": 40, "unit": "mph"}
